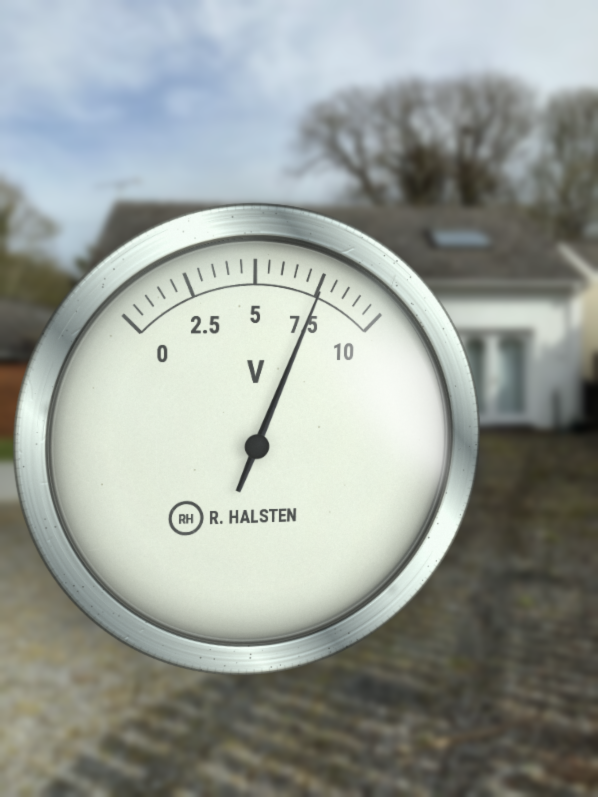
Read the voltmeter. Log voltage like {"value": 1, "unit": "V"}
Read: {"value": 7.5, "unit": "V"}
